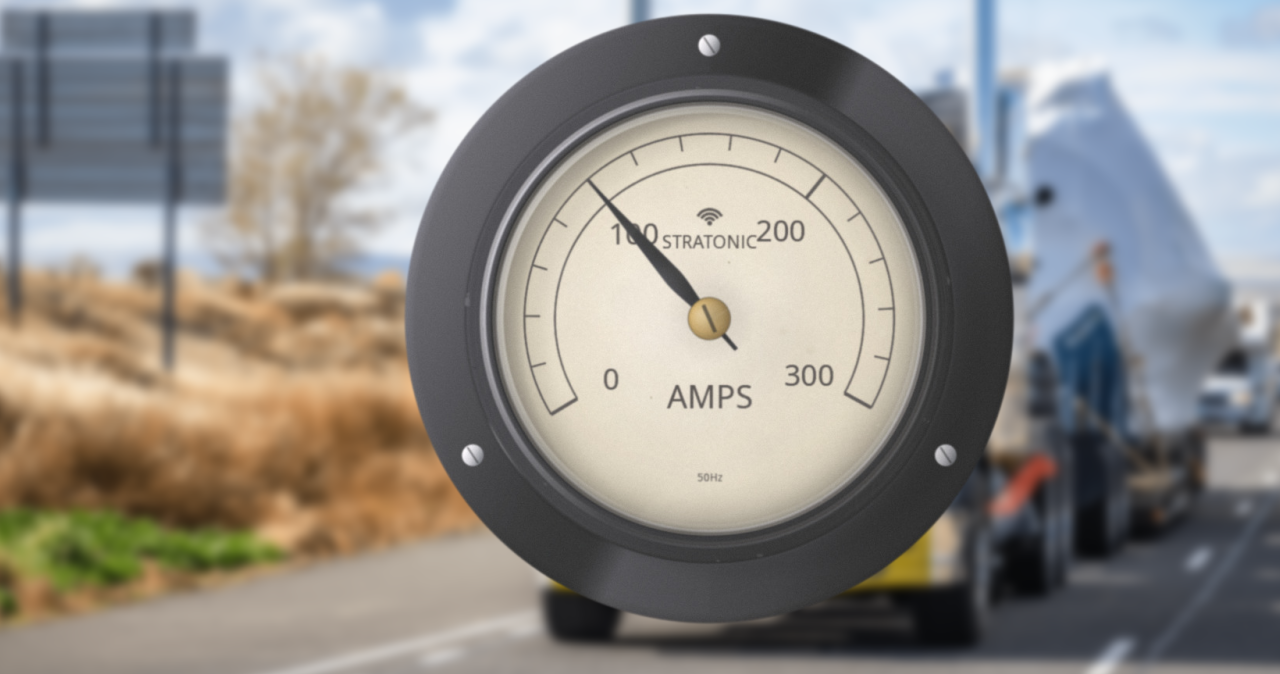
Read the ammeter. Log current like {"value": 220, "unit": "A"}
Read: {"value": 100, "unit": "A"}
